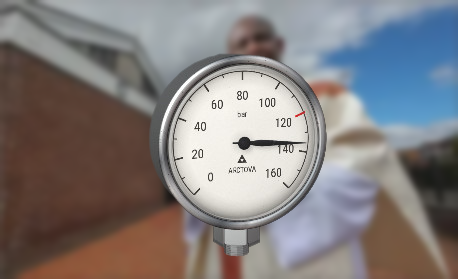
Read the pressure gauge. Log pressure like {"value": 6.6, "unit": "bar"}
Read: {"value": 135, "unit": "bar"}
